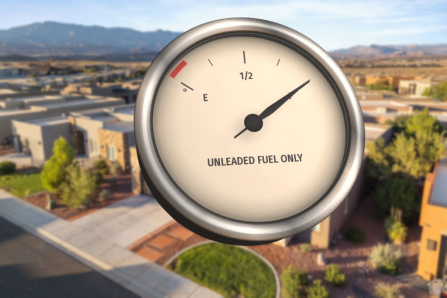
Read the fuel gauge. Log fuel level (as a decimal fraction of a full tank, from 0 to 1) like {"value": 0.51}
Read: {"value": 1}
